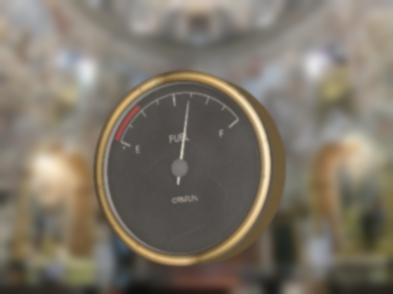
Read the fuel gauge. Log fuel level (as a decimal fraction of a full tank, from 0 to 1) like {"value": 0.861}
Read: {"value": 0.625}
